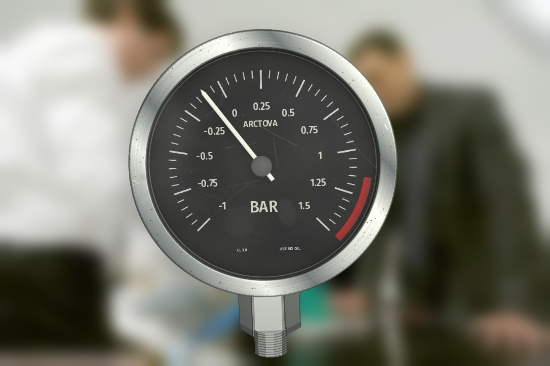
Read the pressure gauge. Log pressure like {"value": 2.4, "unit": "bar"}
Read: {"value": -0.1, "unit": "bar"}
